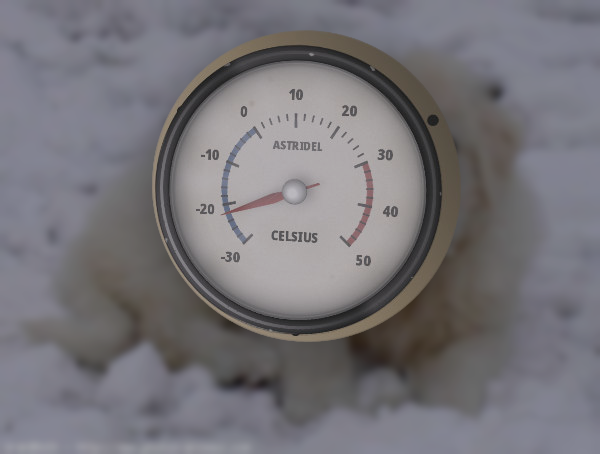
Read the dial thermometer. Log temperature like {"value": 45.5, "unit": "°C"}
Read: {"value": -22, "unit": "°C"}
